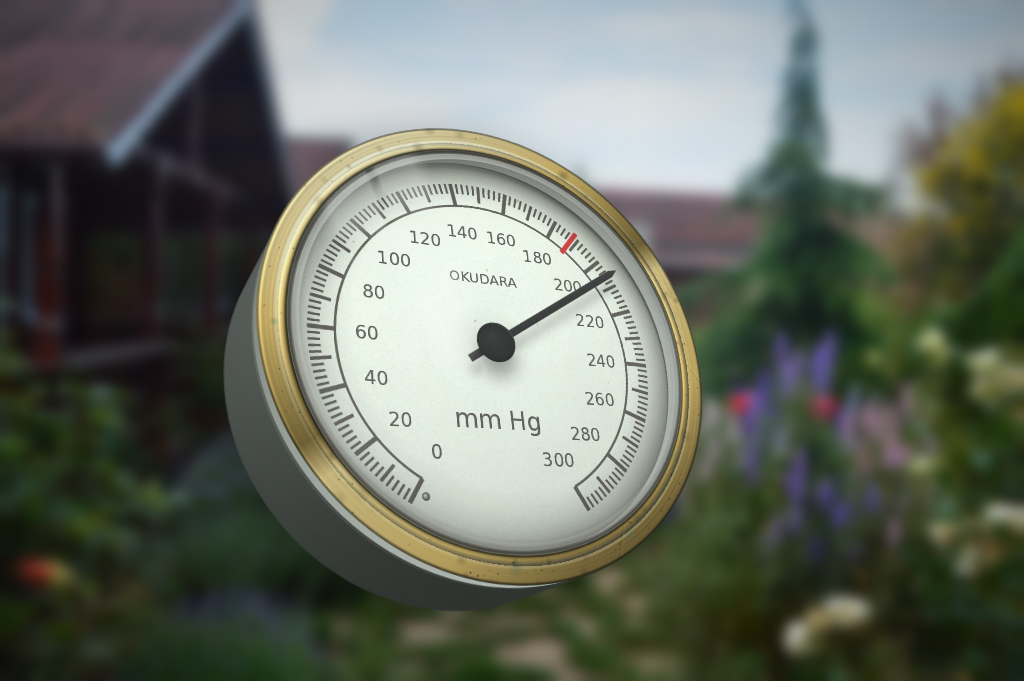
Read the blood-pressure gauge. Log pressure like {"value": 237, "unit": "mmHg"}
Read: {"value": 206, "unit": "mmHg"}
